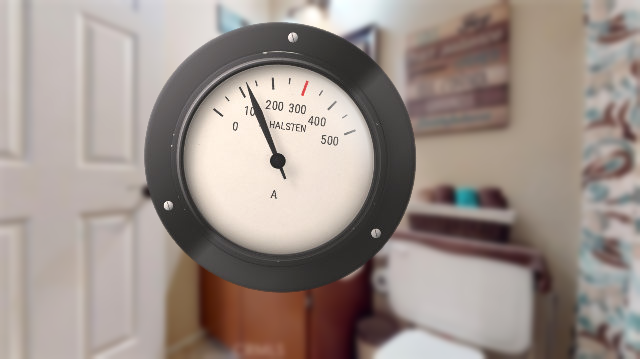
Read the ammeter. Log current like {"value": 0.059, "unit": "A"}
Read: {"value": 125, "unit": "A"}
